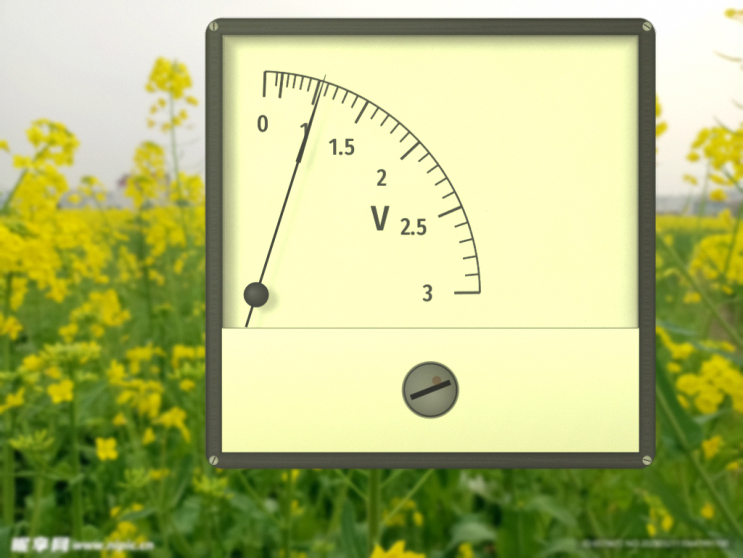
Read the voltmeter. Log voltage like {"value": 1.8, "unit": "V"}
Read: {"value": 1.05, "unit": "V"}
